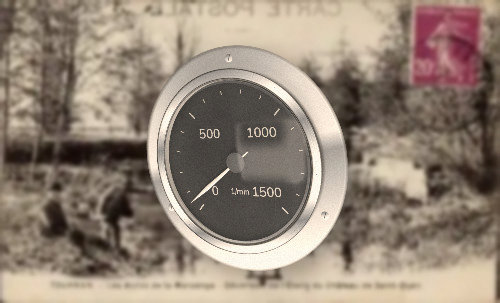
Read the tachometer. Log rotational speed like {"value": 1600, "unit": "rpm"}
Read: {"value": 50, "unit": "rpm"}
